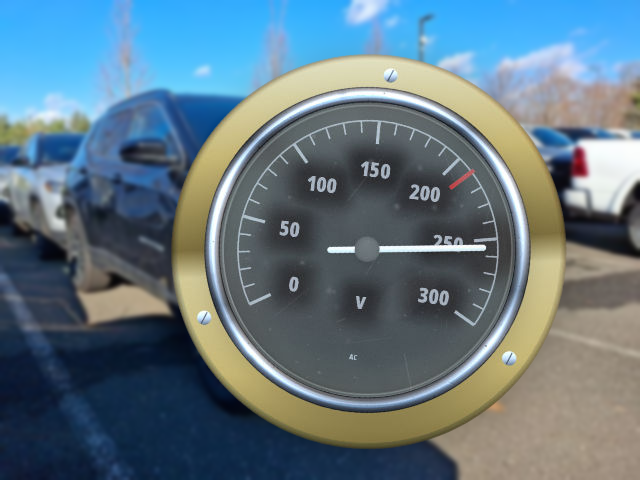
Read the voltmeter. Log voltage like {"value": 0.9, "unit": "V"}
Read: {"value": 255, "unit": "V"}
